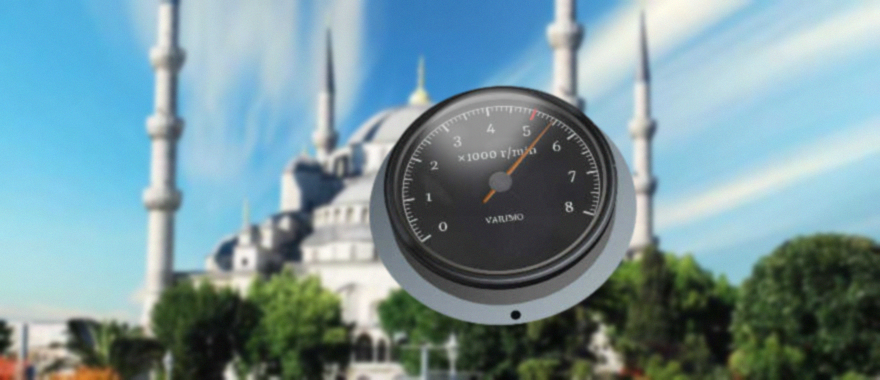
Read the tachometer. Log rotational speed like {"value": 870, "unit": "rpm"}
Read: {"value": 5500, "unit": "rpm"}
